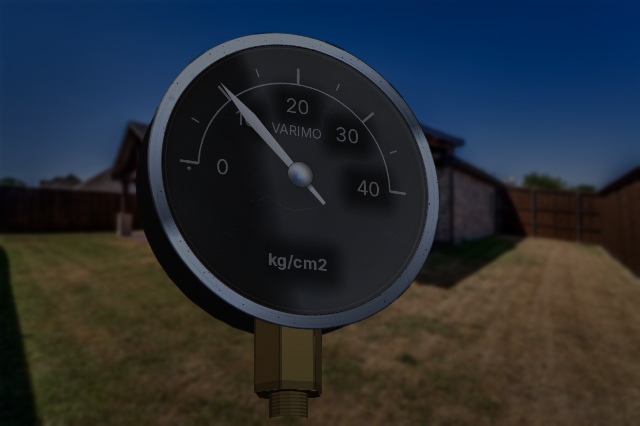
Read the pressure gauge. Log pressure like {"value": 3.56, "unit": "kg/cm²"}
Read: {"value": 10, "unit": "kg/cm²"}
